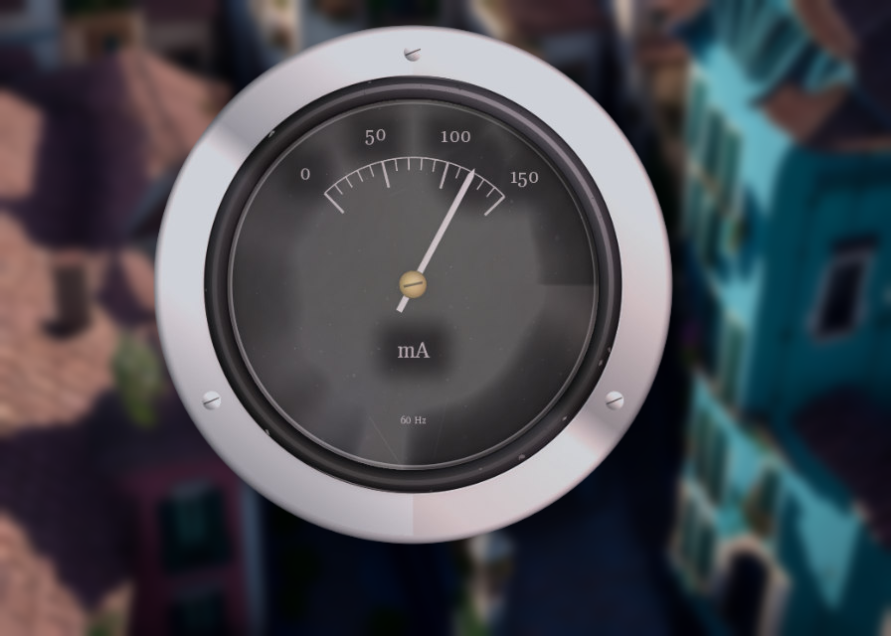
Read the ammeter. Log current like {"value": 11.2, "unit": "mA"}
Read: {"value": 120, "unit": "mA"}
